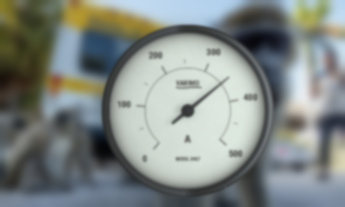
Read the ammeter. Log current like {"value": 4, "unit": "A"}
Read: {"value": 350, "unit": "A"}
